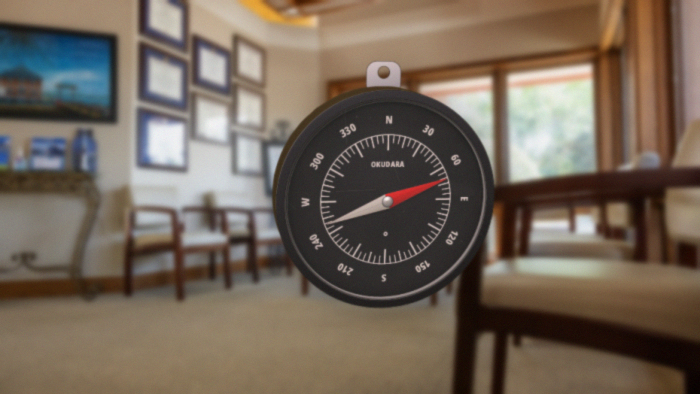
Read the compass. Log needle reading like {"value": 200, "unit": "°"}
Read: {"value": 70, "unit": "°"}
